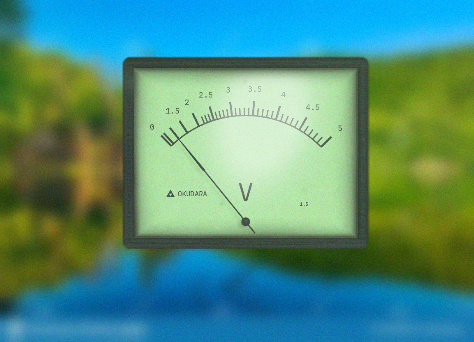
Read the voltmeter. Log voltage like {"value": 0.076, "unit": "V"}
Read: {"value": 1, "unit": "V"}
